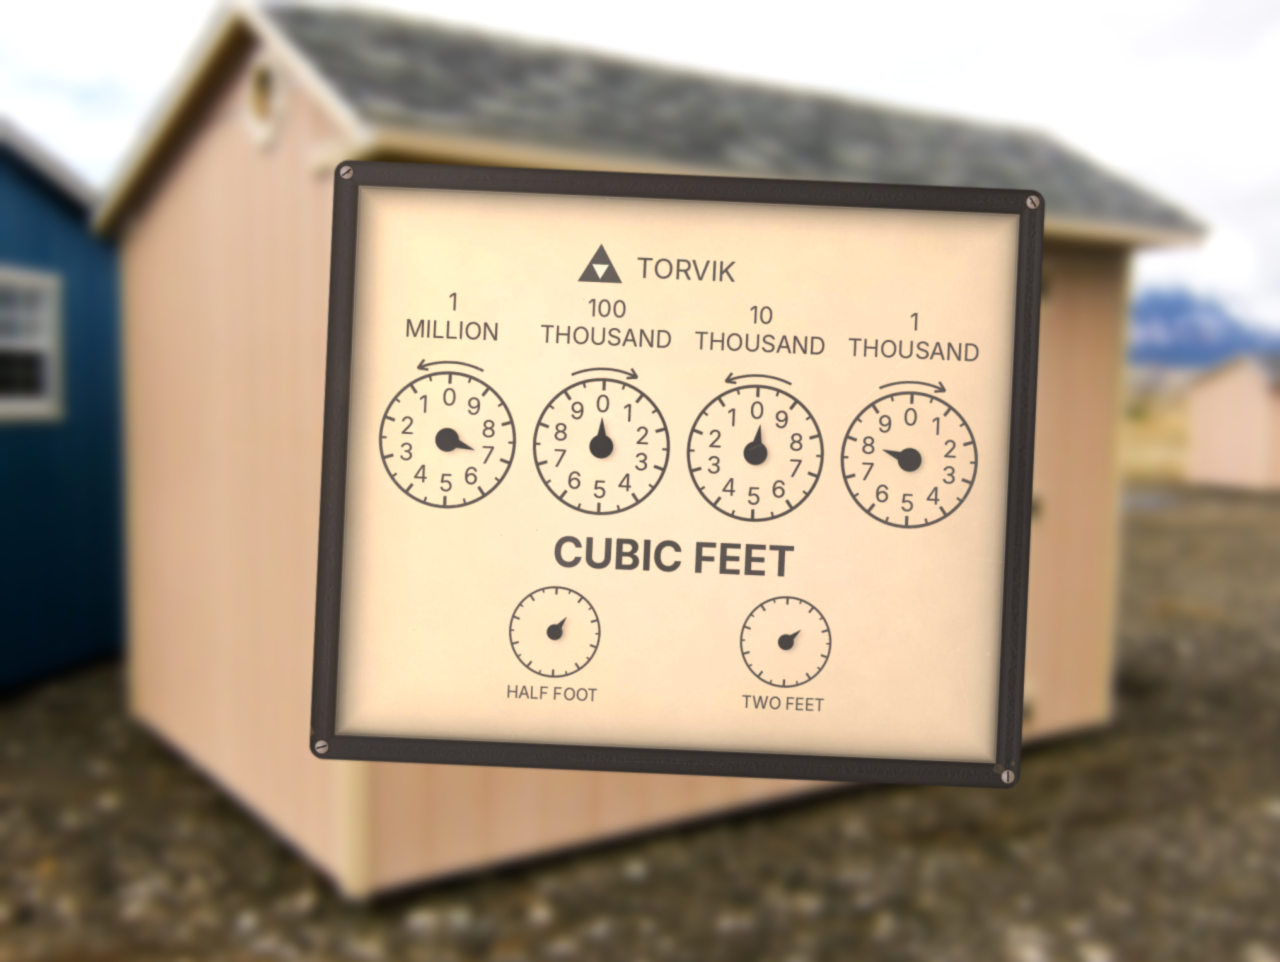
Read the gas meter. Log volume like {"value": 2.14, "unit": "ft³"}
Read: {"value": 699800, "unit": "ft³"}
